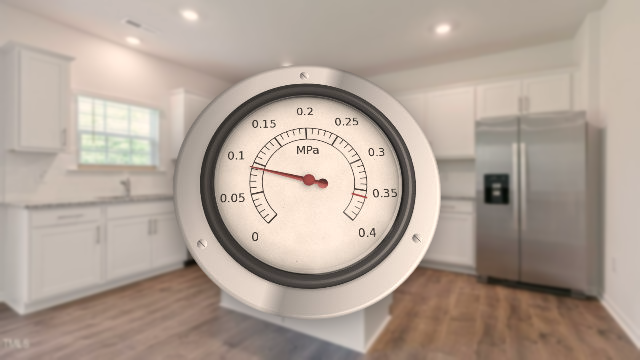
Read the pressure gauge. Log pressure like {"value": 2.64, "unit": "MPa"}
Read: {"value": 0.09, "unit": "MPa"}
